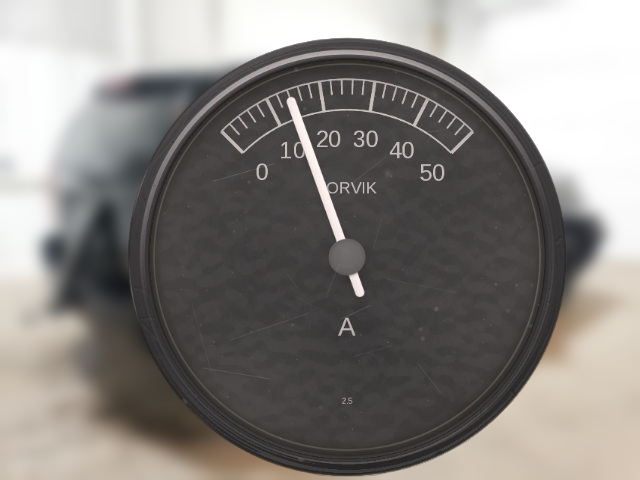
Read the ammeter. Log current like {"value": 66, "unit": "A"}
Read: {"value": 14, "unit": "A"}
